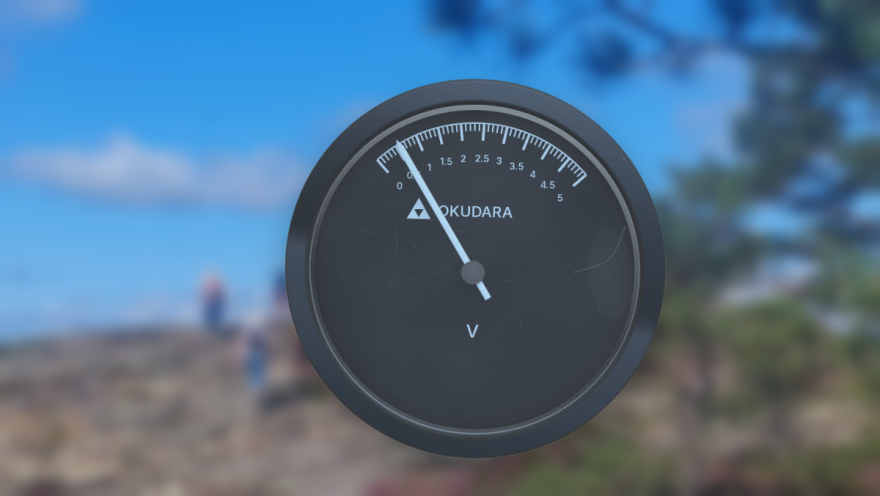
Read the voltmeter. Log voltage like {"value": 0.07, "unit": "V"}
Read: {"value": 0.6, "unit": "V"}
